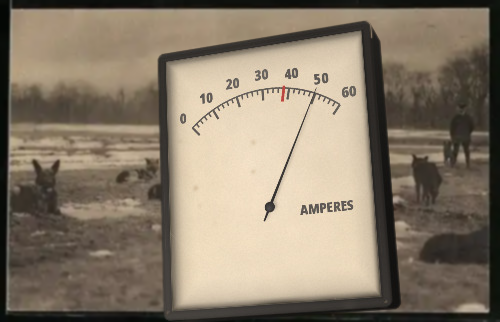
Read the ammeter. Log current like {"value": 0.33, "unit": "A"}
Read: {"value": 50, "unit": "A"}
